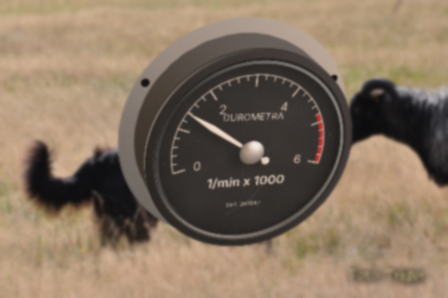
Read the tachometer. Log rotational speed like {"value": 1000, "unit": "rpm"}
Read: {"value": 1400, "unit": "rpm"}
